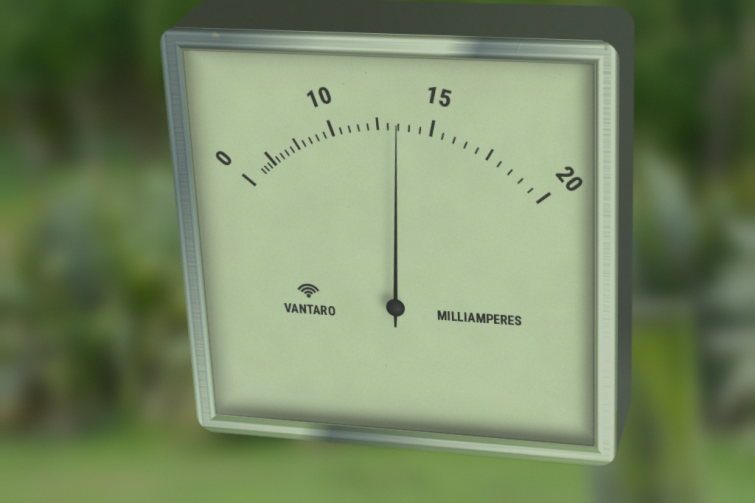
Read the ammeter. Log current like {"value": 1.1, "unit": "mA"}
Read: {"value": 13.5, "unit": "mA"}
